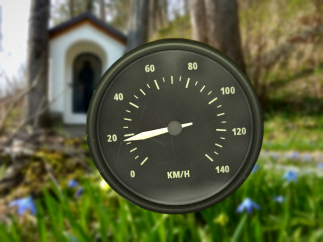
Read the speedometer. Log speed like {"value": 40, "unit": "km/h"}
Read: {"value": 17.5, "unit": "km/h"}
